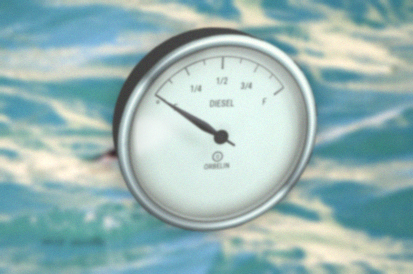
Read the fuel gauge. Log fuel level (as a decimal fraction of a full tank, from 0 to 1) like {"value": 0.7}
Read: {"value": 0}
